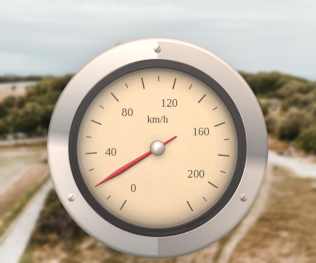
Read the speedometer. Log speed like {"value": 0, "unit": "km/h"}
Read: {"value": 20, "unit": "km/h"}
